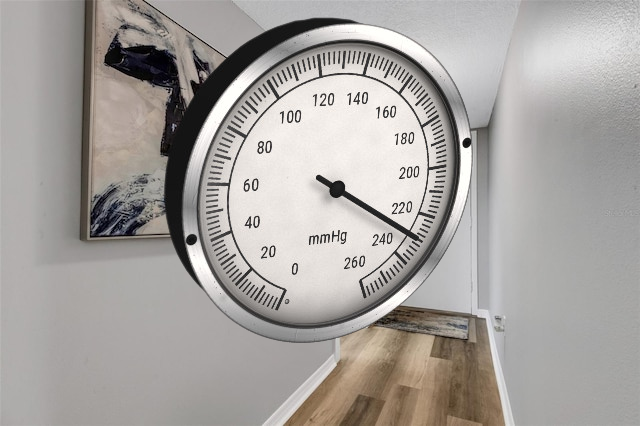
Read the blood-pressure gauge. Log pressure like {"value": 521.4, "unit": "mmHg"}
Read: {"value": 230, "unit": "mmHg"}
